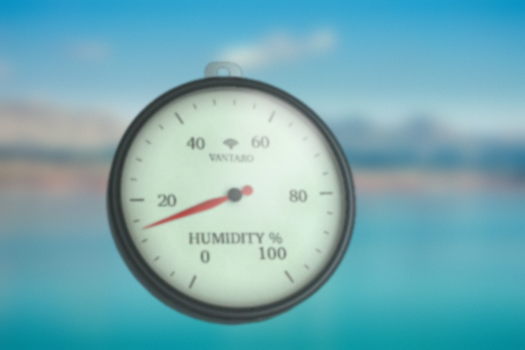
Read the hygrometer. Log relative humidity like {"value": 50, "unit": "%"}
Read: {"value": 14, "unit": "%"}
